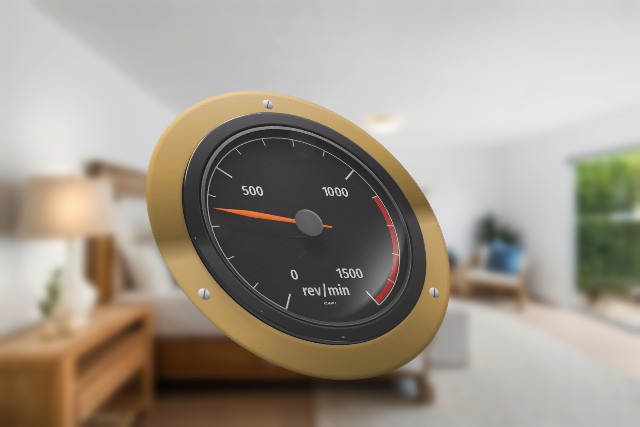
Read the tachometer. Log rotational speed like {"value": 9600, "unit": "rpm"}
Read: {"value": 350, "unit": "rpm"}
